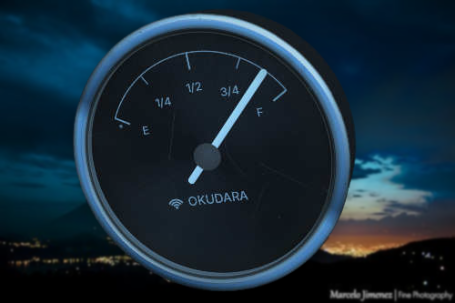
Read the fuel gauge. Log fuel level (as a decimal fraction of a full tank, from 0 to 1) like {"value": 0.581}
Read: {"value": 0.875}
